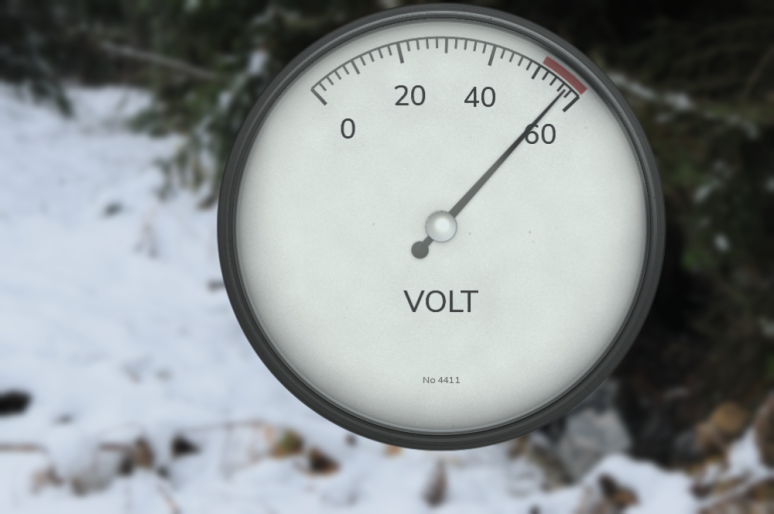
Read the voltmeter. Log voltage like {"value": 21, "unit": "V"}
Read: {"value": 57, "unit": "V"}
